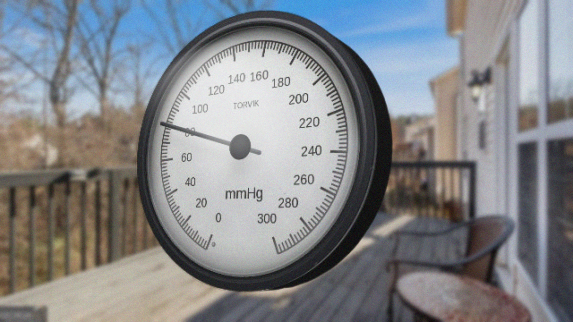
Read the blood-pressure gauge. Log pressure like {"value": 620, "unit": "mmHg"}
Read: {"value": 80, "unit": "mmHg"}
